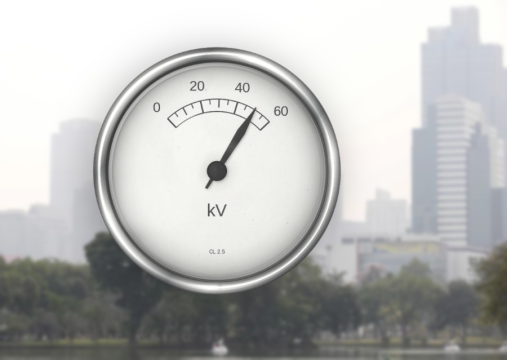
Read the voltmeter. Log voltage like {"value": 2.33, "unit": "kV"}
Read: {"value": 50, "unit": "kV"}
